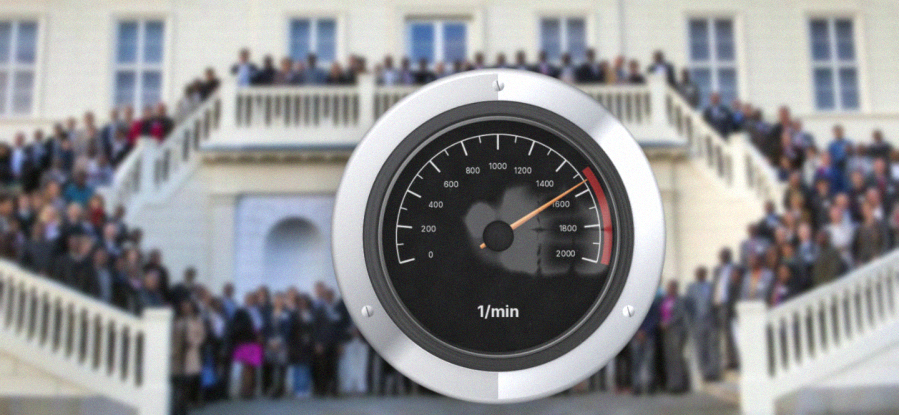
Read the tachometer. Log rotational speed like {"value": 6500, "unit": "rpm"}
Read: {"value": 1550, "unit": "rpm"}
